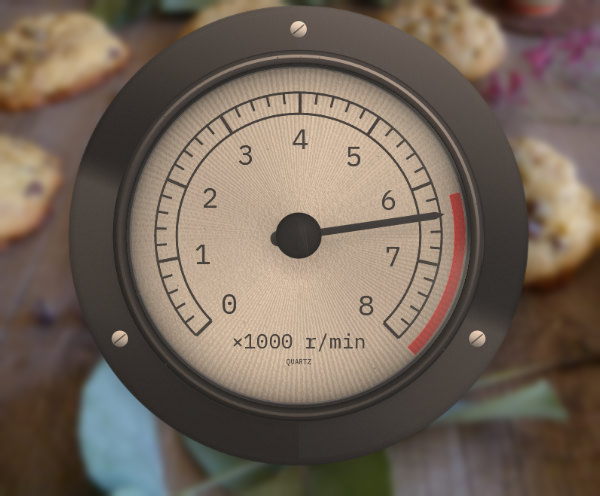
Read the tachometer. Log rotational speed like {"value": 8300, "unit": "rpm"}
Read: {"value": 6400, "unit": "rpm"}
